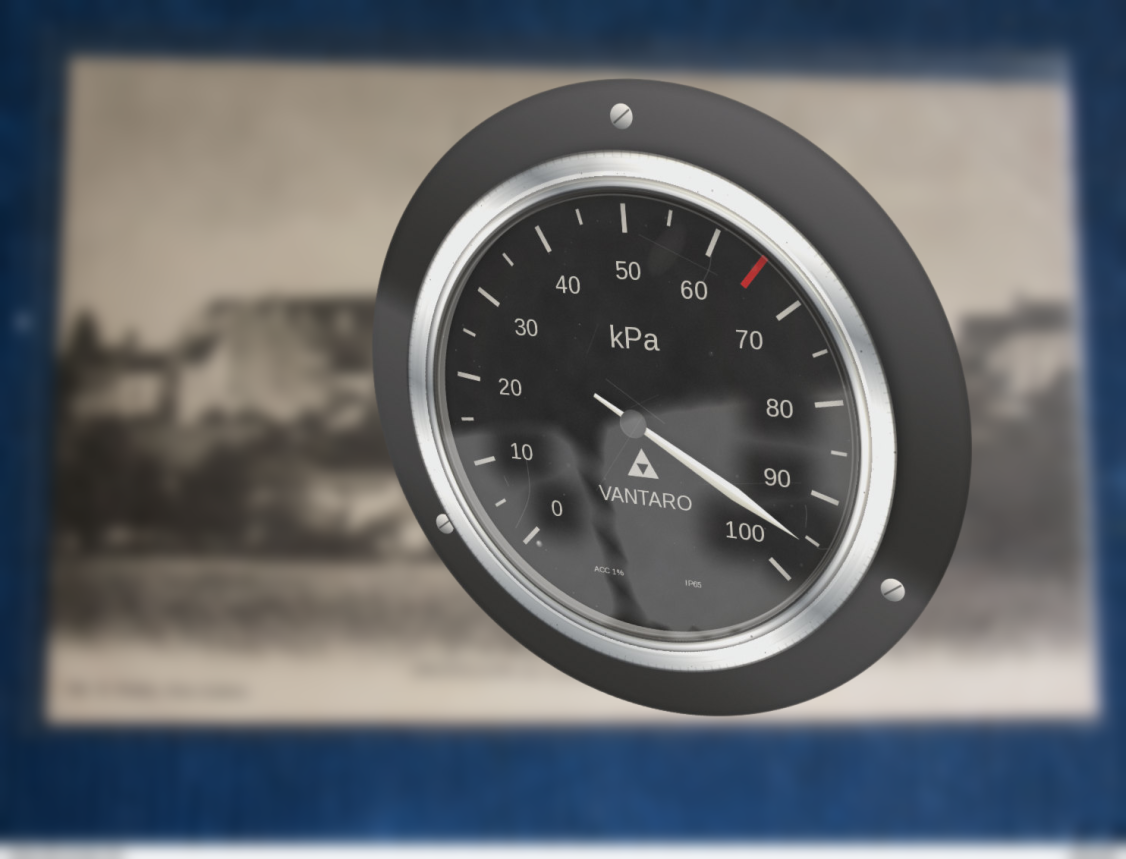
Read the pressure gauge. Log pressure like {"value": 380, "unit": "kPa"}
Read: {"value": 95, "unit": "kPa"}
